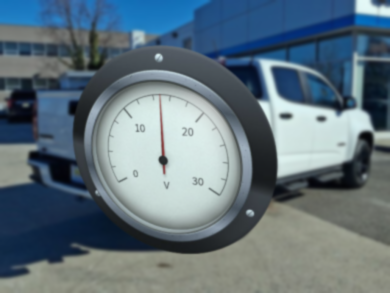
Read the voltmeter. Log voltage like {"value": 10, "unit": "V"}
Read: {"value": 15, "unit": "V"}
